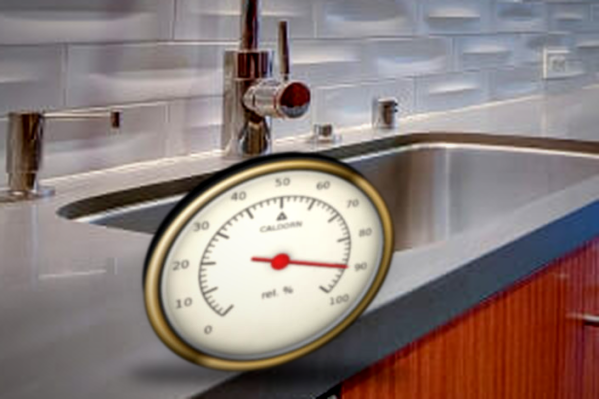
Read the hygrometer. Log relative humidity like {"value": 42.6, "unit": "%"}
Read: {"value": 90, "unit": "%"}
